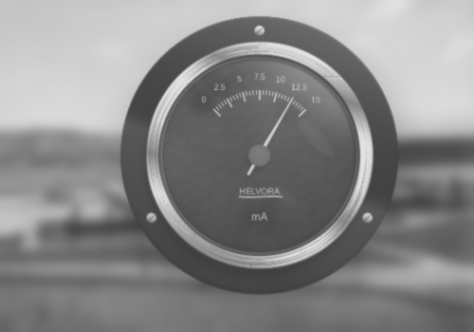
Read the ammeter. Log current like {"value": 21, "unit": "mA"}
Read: {"value": 12.5, "unit": "mA"}
